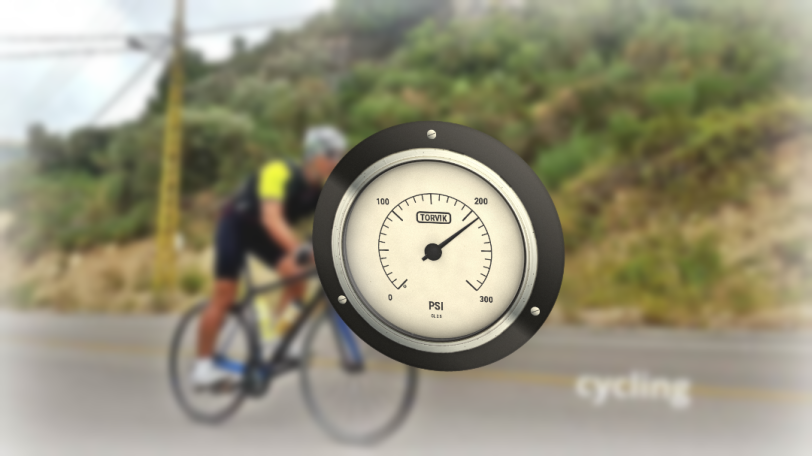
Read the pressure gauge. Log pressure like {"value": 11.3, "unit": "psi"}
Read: {"value": 210, "unit": "psi"}
